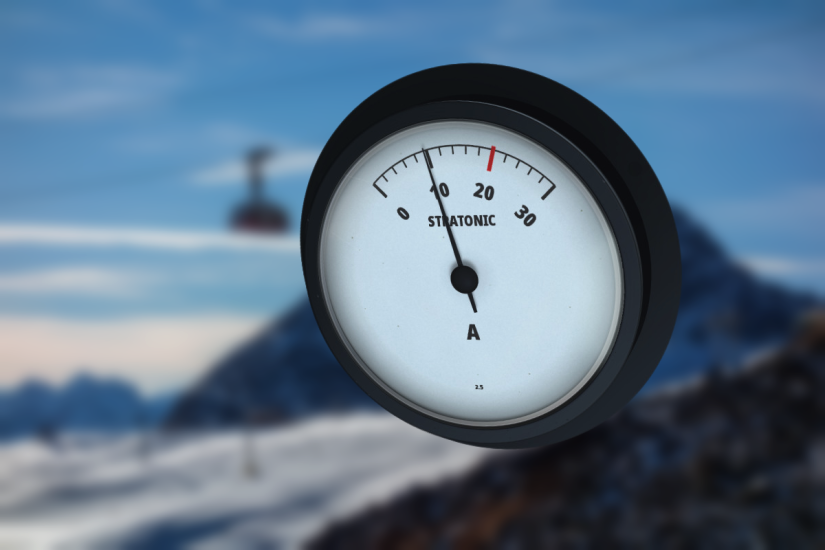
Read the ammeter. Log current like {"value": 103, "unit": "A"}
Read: {"value": 10, "unit": "A"}
